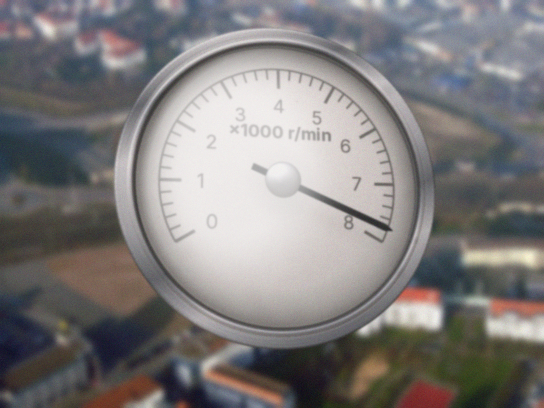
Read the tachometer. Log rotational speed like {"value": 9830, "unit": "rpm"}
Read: {"value": 7800, "unit": "rpm"}
